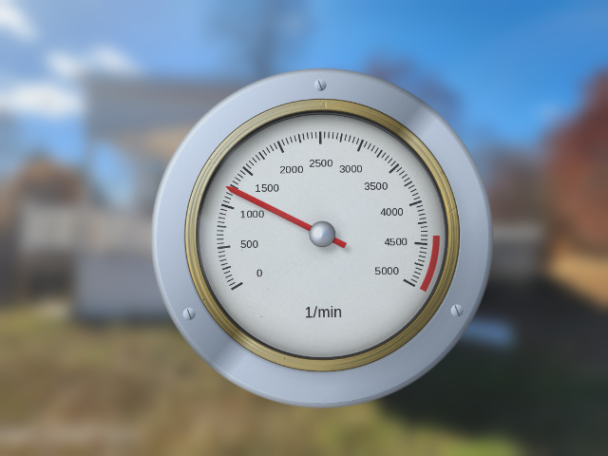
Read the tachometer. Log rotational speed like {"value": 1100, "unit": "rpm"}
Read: {"value": 1200, "unit": "rpm"}
